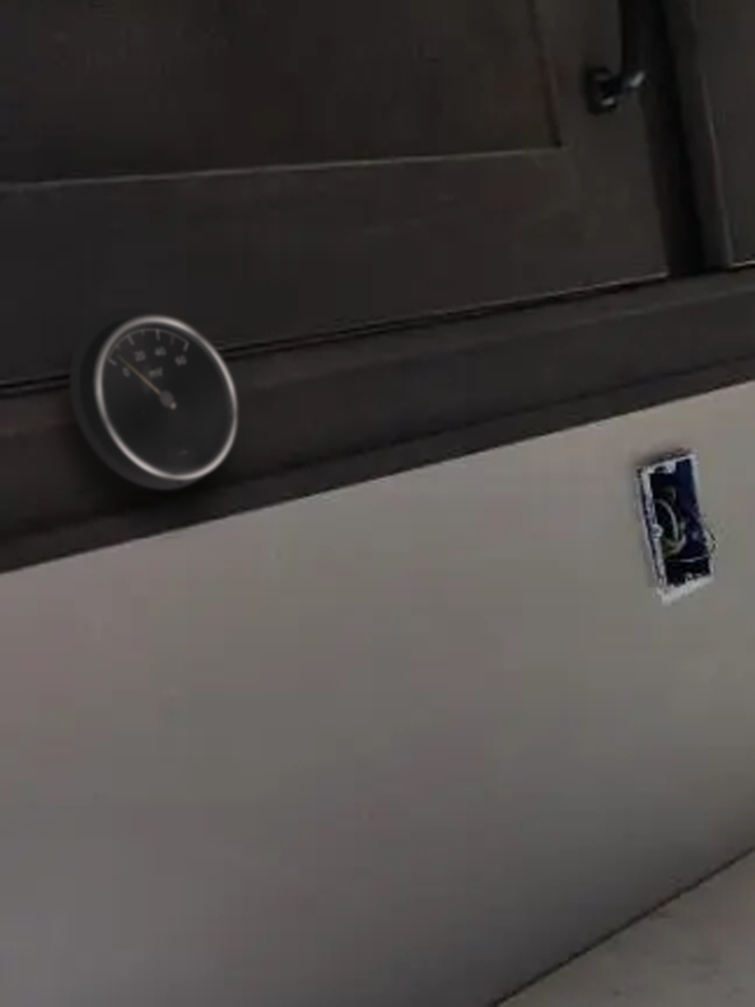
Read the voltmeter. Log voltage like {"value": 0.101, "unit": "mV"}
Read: {"value": 5, "unit": "mV"}
